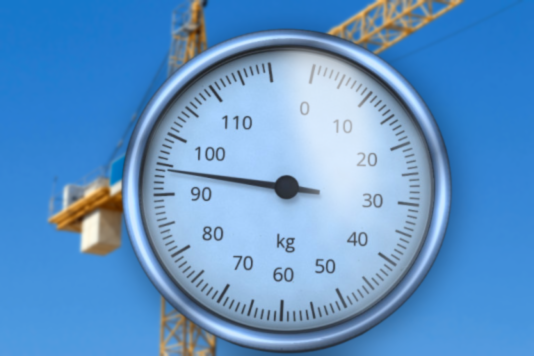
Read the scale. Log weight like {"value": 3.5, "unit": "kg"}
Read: {"value": 94, "unit": "kg"}
